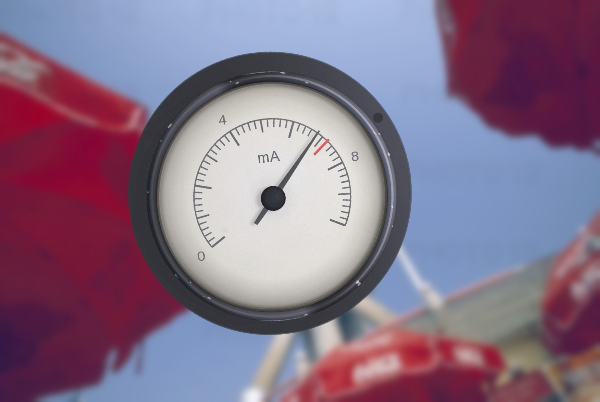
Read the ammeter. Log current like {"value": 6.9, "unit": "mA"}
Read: {"value": 6.8, "unit": "mA"}
